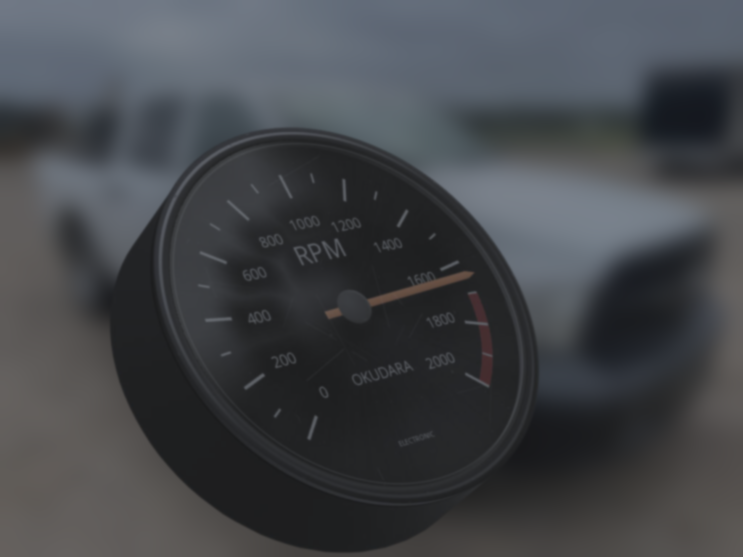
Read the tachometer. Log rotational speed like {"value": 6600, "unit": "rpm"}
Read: {"value": 1650, "unit": "rpm"}
